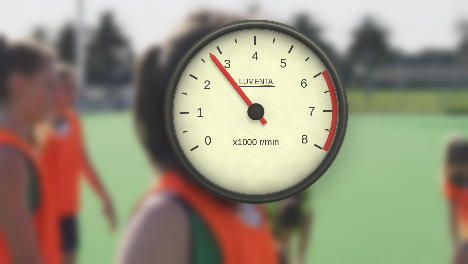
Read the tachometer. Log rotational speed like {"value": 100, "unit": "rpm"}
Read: {"value": 2750, "unit": "rpm"}
